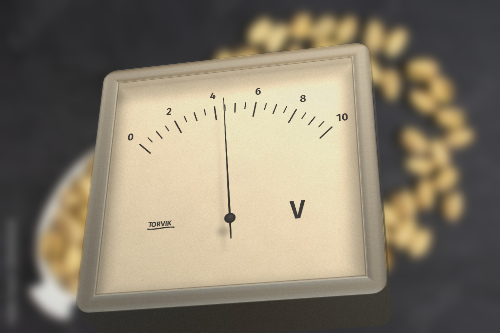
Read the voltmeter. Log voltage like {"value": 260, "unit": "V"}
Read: {"value": 4.5, "unit": "V"}
